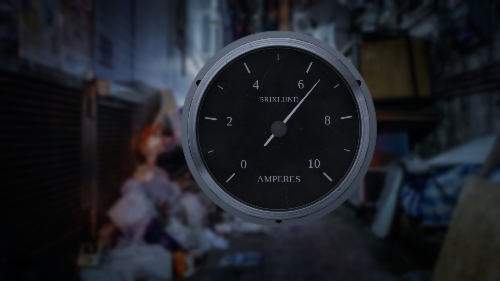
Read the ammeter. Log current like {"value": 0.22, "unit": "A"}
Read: {"value": 6.5, "unit": "A"}
